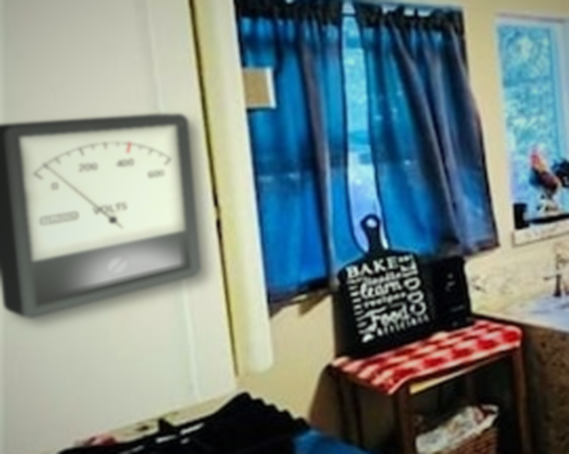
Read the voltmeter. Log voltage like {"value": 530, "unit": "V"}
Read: {"value": 50, "unit": "V"}
